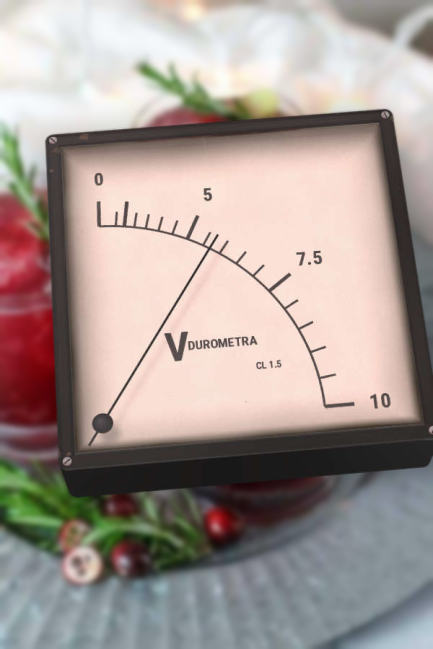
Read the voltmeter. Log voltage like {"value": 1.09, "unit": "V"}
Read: {"value": 5.75, "unit": "V"}
